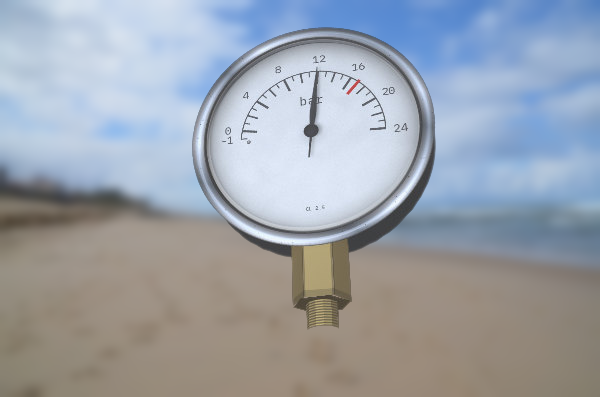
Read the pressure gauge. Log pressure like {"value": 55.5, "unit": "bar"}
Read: {"value": 12, "unit": "bar"}
